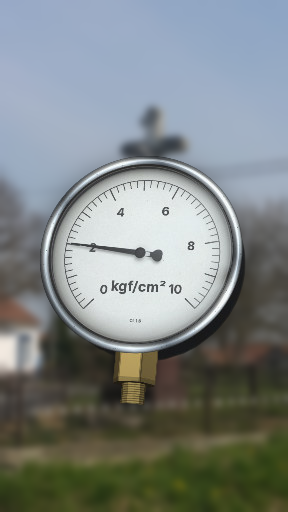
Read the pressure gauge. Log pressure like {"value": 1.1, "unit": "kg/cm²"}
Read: {"value": 2, "unit": "kg/cm²"}
